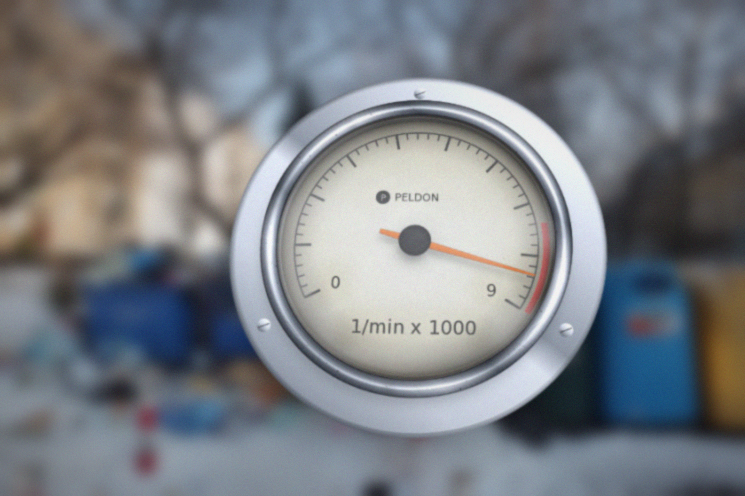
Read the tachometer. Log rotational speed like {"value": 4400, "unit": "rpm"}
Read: {"value": 8400, "unit": "rpm"}
